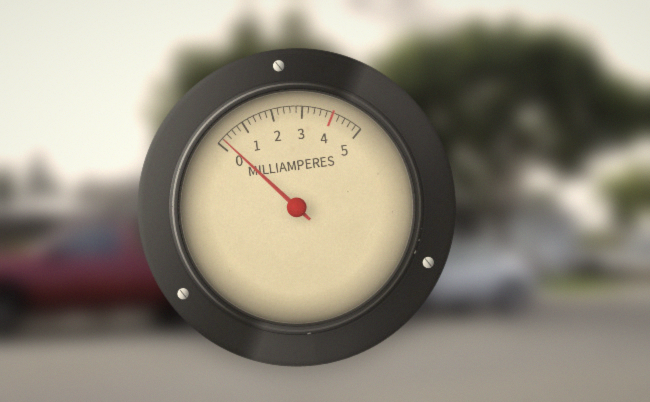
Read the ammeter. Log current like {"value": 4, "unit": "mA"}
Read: {"value": 0.2, "unit": "mA"}
